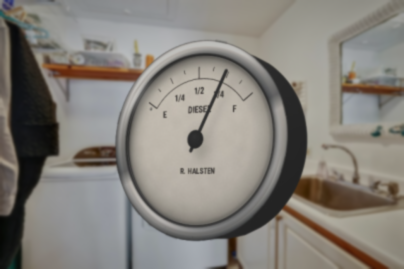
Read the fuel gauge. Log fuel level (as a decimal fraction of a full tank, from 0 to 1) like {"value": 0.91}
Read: {"value": 0.75}
